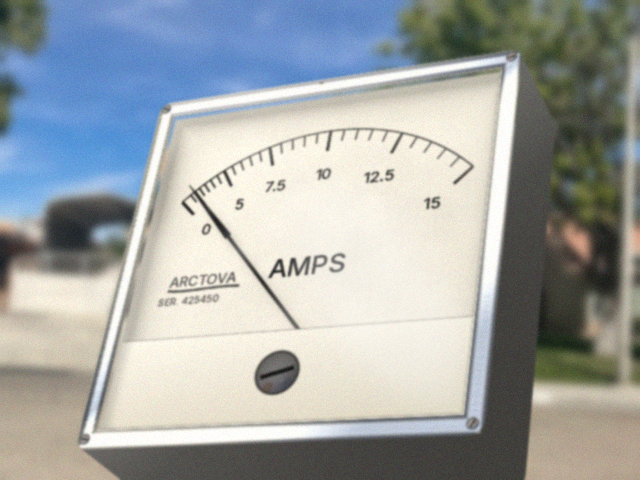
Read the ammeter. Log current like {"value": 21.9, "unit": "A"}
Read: {"value": 2.5, "unit": "A"}
